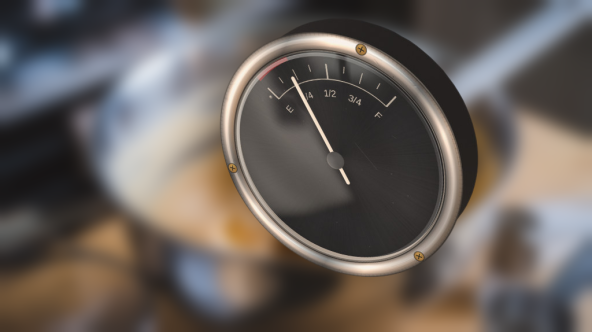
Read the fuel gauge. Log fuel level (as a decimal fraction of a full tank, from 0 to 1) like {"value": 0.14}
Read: {"value": 0.25}
